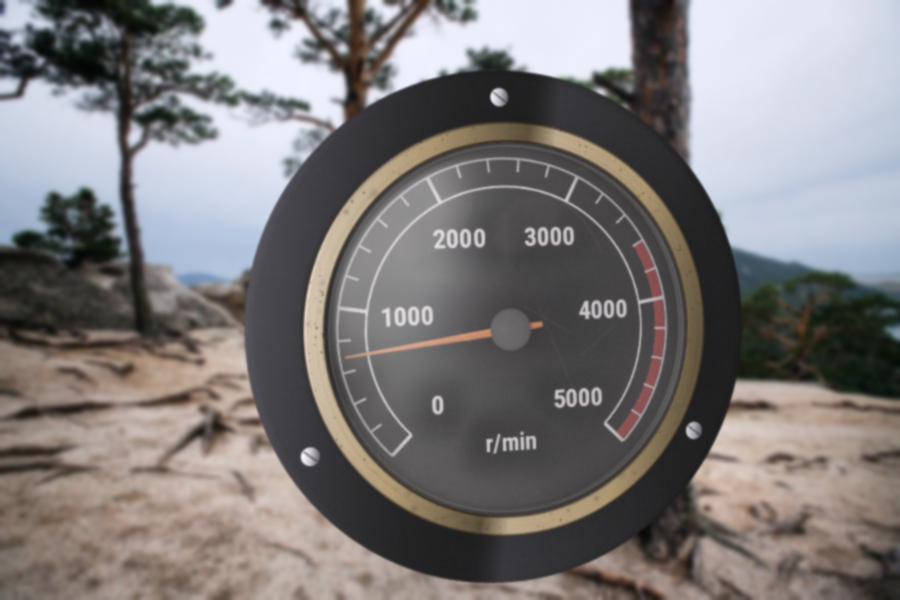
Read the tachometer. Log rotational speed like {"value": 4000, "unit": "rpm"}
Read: {"value": 700, "unit": "rpm"}
